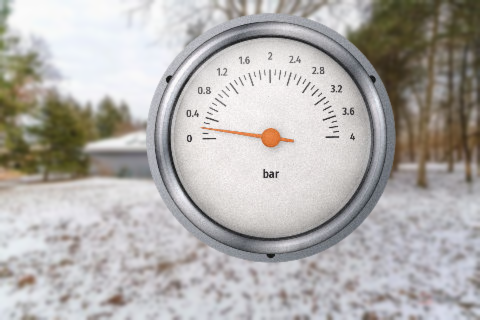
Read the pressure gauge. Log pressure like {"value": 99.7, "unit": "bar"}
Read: {"value": 0.2, "unit": "bar"}
